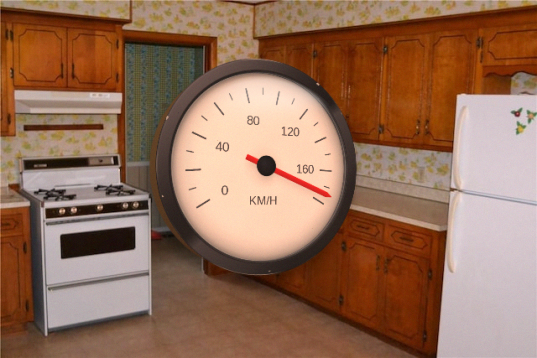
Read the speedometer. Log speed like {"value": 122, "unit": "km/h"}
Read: {"value": 175, "unit": "km/h"}
